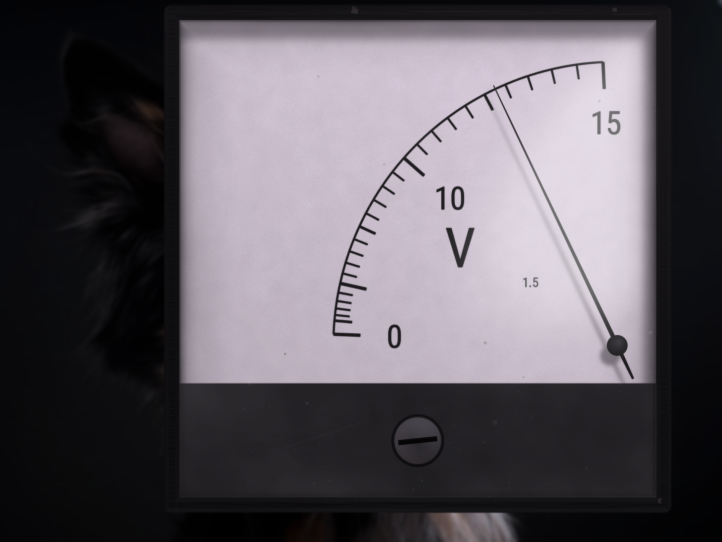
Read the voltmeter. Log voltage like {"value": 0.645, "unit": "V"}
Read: {"value": 12.75, "unit": "V"}
